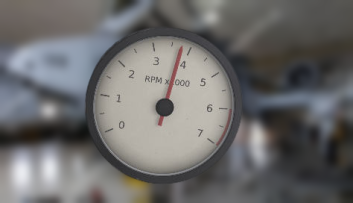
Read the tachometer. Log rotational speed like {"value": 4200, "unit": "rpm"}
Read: {"value": 3750, "unit": "rpm"}
